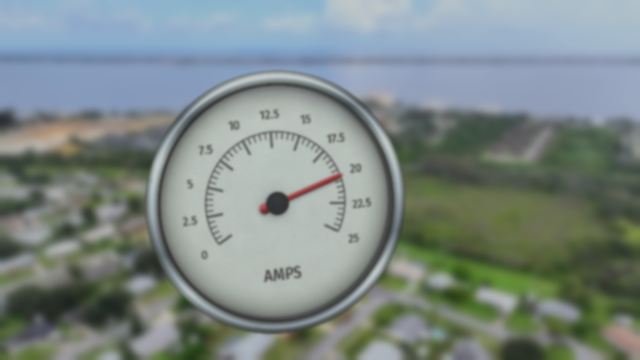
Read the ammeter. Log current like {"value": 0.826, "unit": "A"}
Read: {"value": 20, "unit": "A"}
